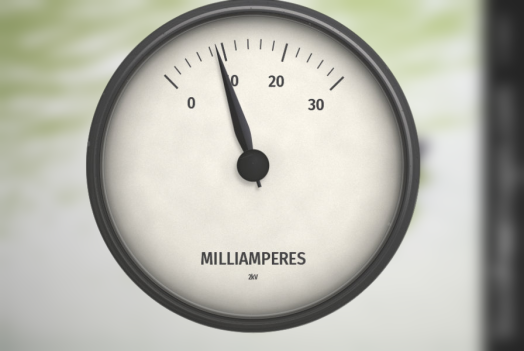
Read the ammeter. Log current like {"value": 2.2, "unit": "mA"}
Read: {"value": 9, "unit": "mA"}
